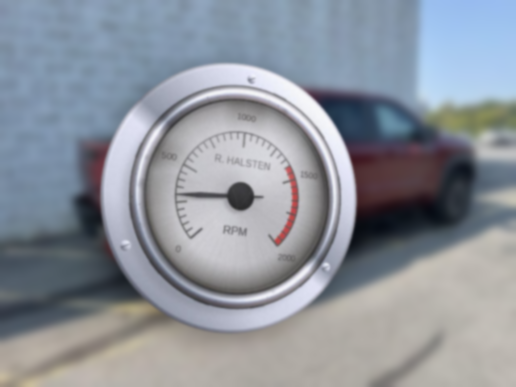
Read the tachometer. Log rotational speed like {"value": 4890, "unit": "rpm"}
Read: {"value": 300, "unit": "rpm"}
